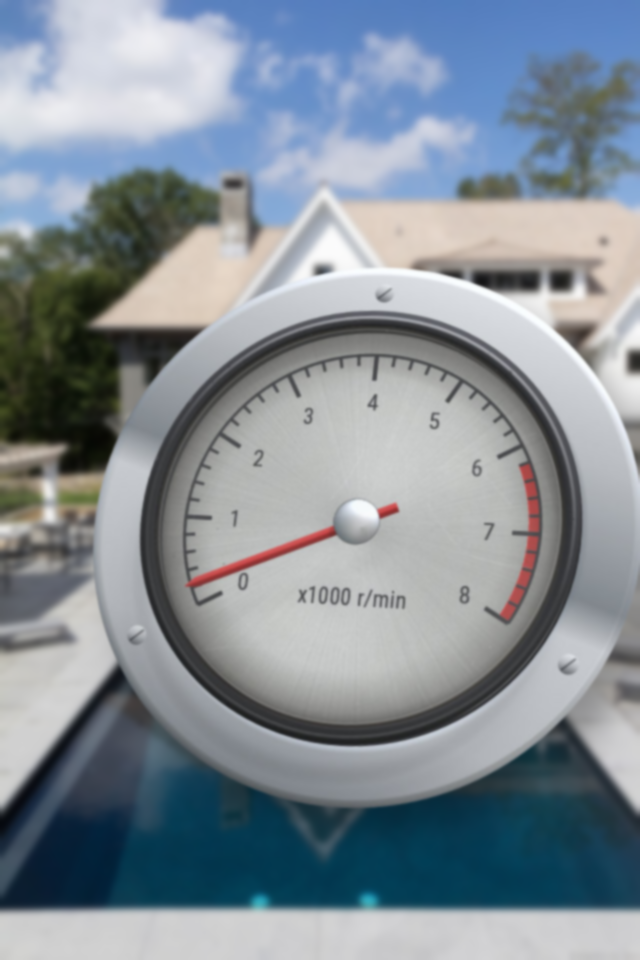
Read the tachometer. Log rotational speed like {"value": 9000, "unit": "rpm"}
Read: {"value": 200, "unit": "rpm"}
